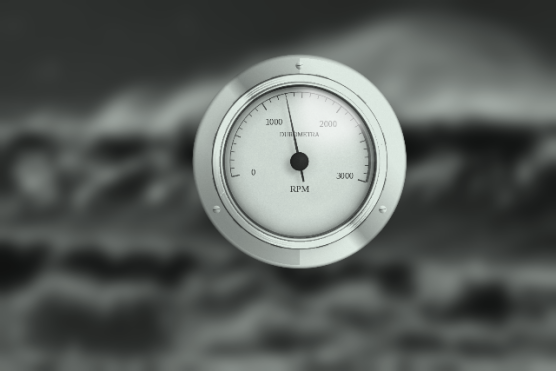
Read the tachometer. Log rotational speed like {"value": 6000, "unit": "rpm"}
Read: {"value": 1300, "unit": "rpm"}
